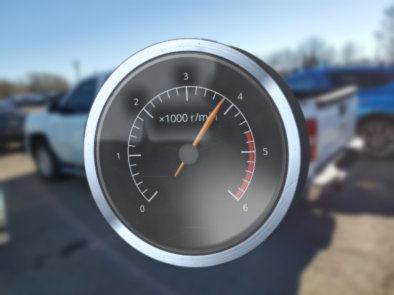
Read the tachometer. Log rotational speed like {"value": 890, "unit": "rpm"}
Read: {"value": 3800, "unit": "rpm"}
